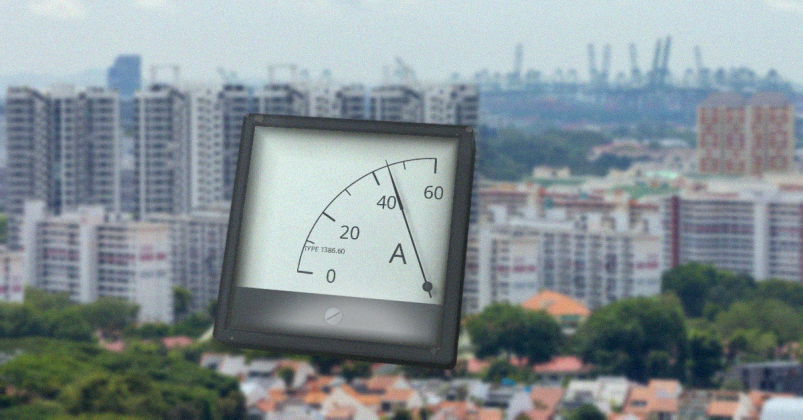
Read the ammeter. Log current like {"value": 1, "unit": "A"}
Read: {"value": 45, "unit": "A"}
